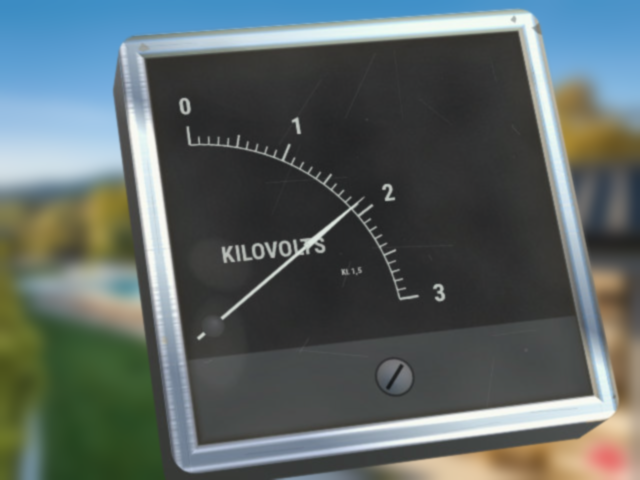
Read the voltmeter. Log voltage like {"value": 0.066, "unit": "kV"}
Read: {"value": 1.9, "unit": "kV"}
